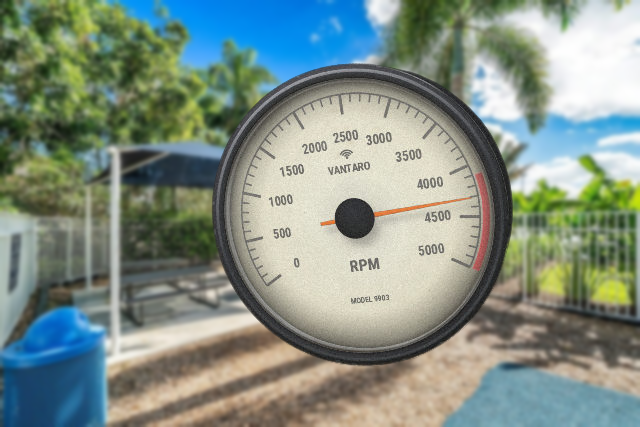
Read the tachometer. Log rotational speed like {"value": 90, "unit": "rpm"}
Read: {"value": 4300, "unit": "rpm"}
